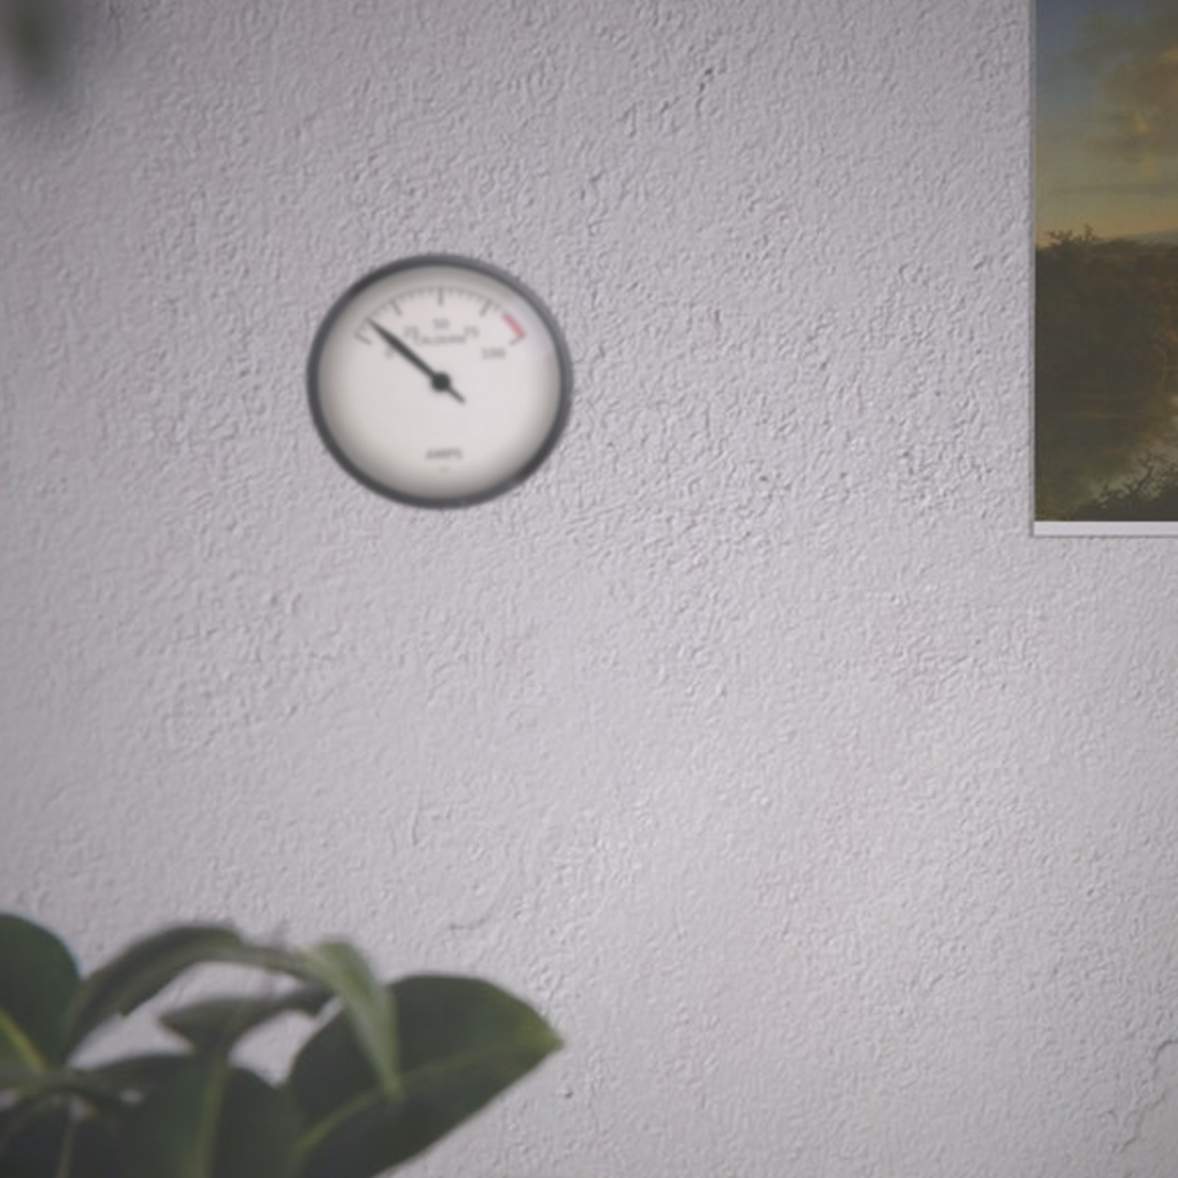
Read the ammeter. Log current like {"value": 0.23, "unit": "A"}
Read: {"value": 10, "unit": "A"}
